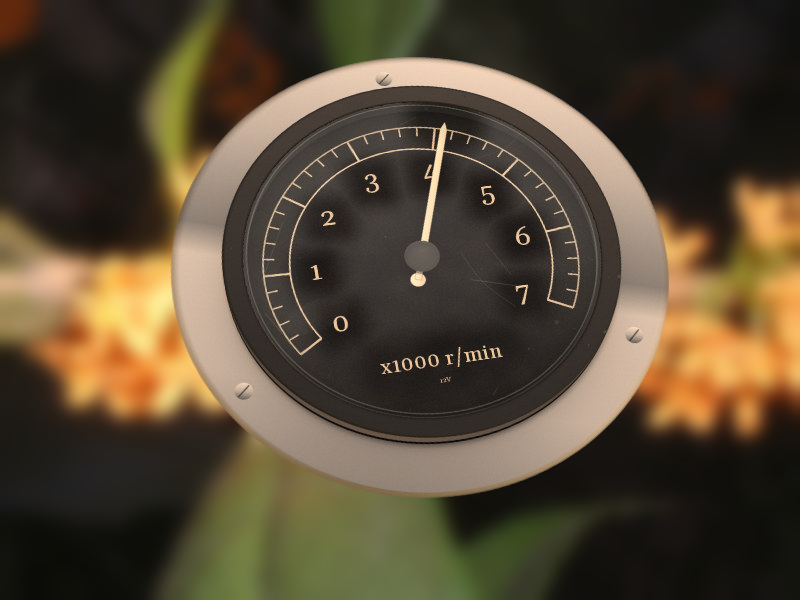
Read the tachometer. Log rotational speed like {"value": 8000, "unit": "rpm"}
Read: {"value": 4100, "unit": "rpm"}
